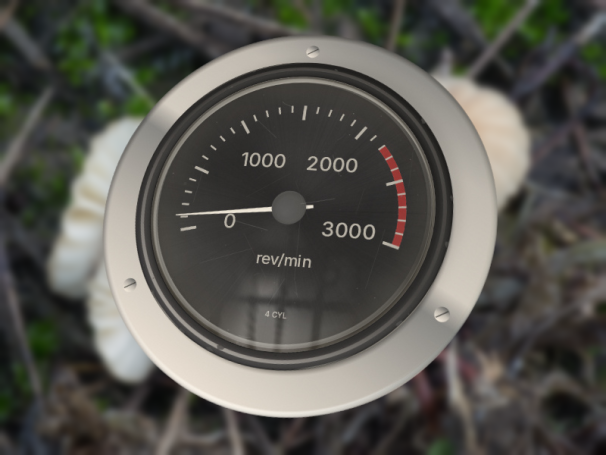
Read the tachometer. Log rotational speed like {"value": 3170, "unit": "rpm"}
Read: {"value": 100, "unit": "rpm"}
